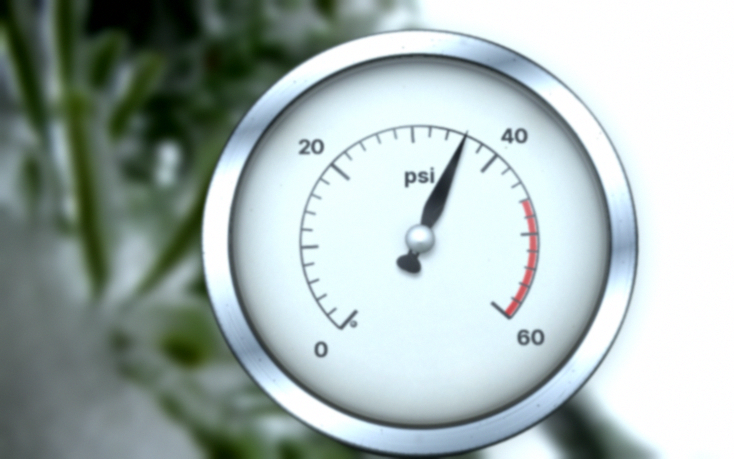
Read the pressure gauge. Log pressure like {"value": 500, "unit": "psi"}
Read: {"value": 36, "unit": "psi"}
